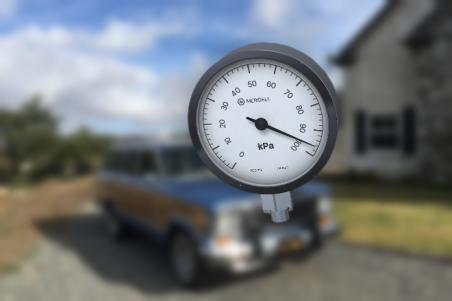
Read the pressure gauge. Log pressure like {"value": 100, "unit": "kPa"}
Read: {"value": 96, "unit": "kPa"}
